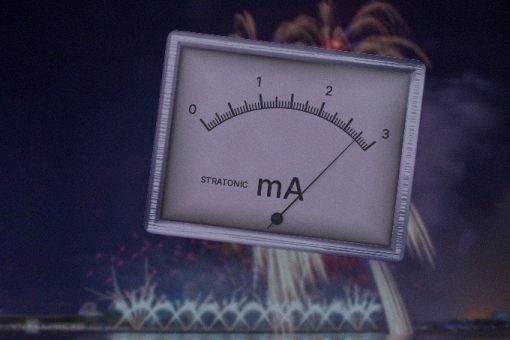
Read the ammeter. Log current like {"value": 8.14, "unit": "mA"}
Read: {"value": 2.75, "unit": "mA"}
